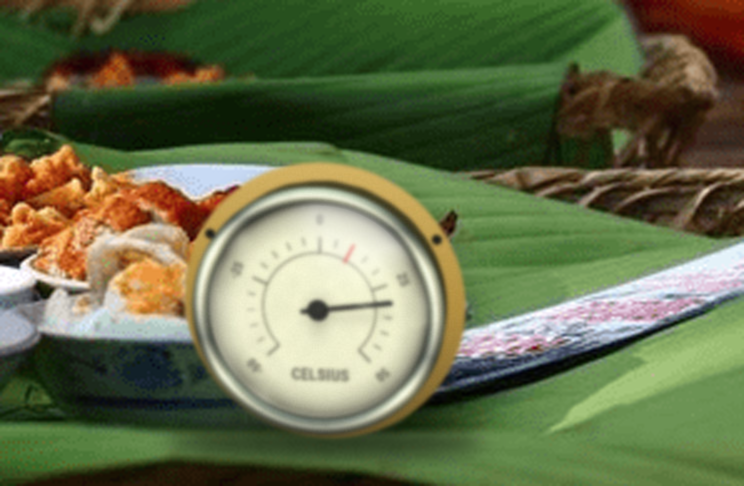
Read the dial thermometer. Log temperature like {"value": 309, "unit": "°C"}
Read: {"value": 30, "unit": "°C"}
